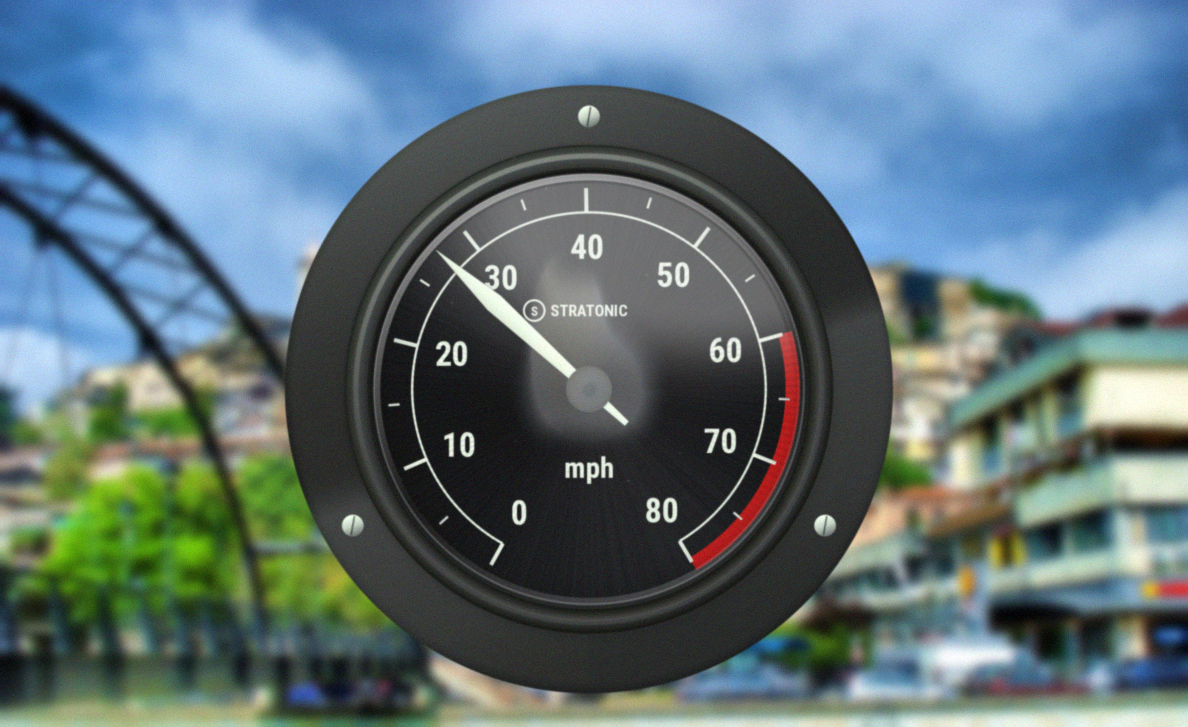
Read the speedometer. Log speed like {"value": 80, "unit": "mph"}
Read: {"value": 27.5, "unit": "mph"}
